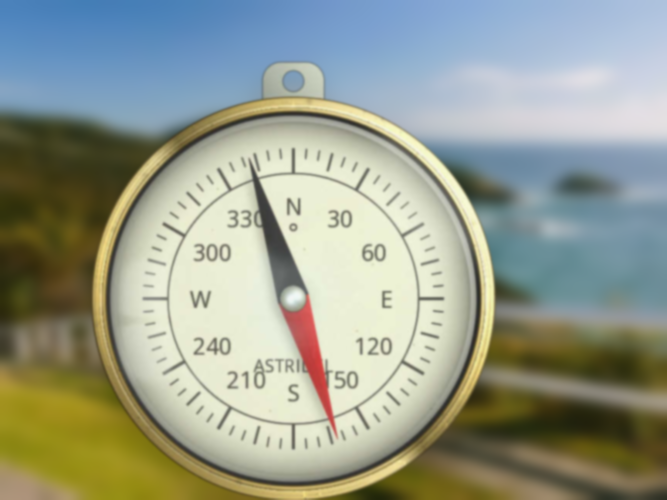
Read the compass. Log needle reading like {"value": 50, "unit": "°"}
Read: {"value": 162.5, "unit": "°"}
